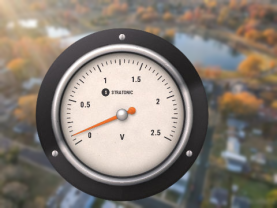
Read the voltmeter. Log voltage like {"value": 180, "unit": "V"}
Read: {"value": 0.1, "unit": "V"}
